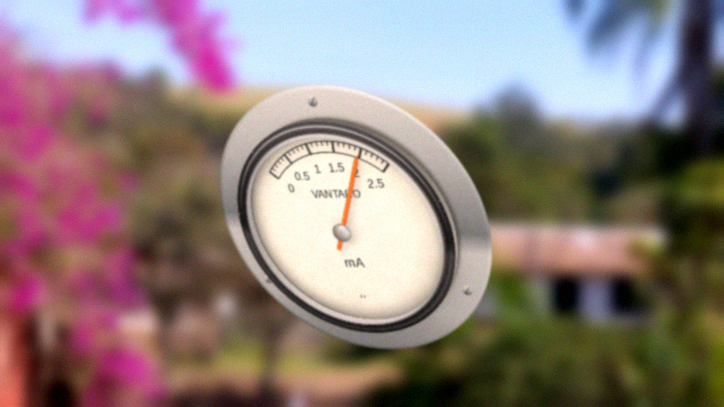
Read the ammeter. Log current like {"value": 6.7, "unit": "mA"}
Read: {"value": 2, "unit": "mA"}
